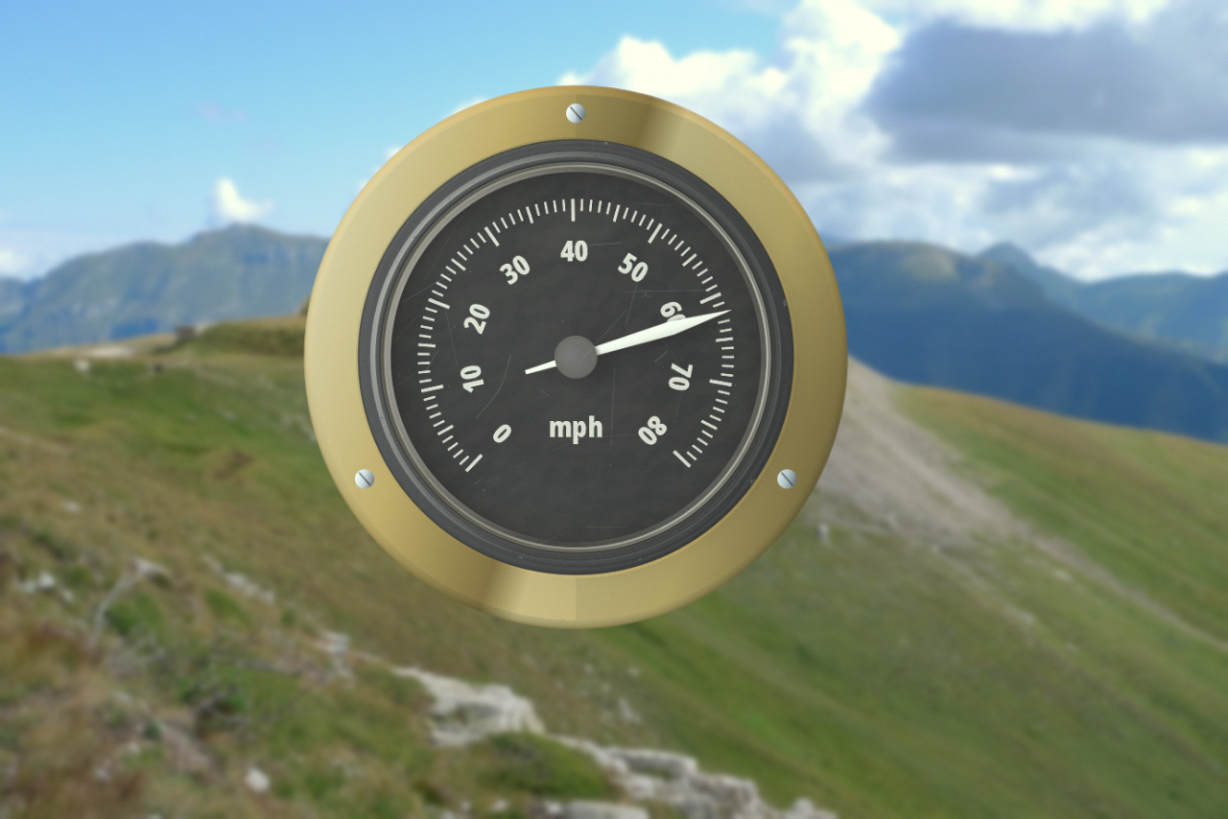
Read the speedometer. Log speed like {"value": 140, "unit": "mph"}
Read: {"value": 62, "unit": "mph"}
